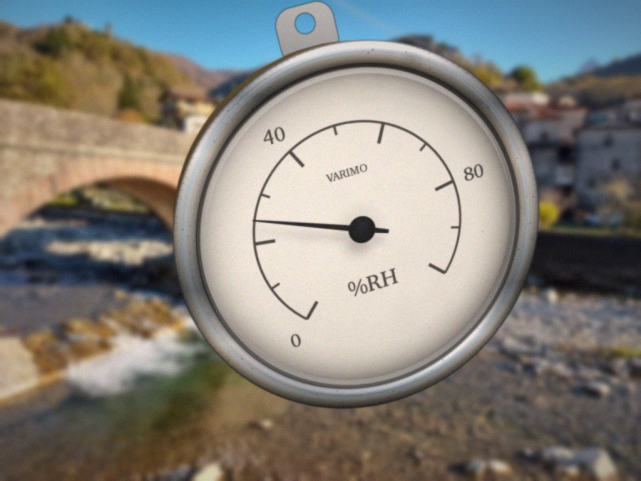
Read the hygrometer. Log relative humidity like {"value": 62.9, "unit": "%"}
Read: {"value": 25, "unit": "%"}
